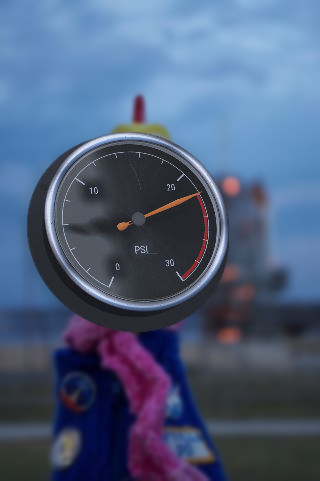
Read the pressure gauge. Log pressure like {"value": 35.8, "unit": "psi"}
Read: {"value": 22, "unit": "psi"}
